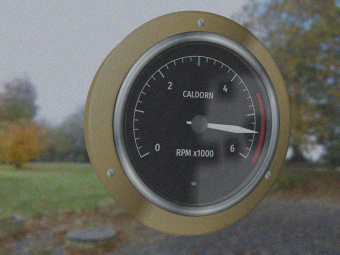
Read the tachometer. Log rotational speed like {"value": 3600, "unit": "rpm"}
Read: {"value": 5400, "unit": "rpm"}
